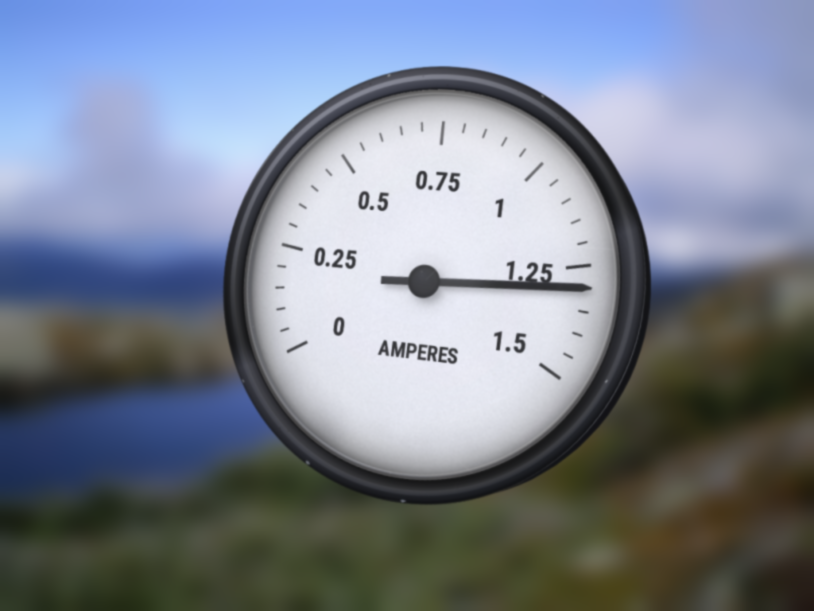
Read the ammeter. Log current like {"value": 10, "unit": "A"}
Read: {"value": 1.3, "unit": "A"}
